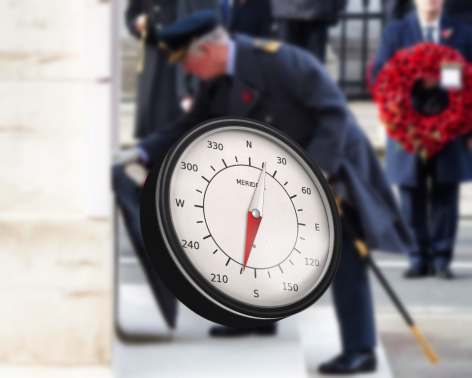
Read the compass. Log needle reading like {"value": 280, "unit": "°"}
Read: {"value": 195, "unit": "°"}
